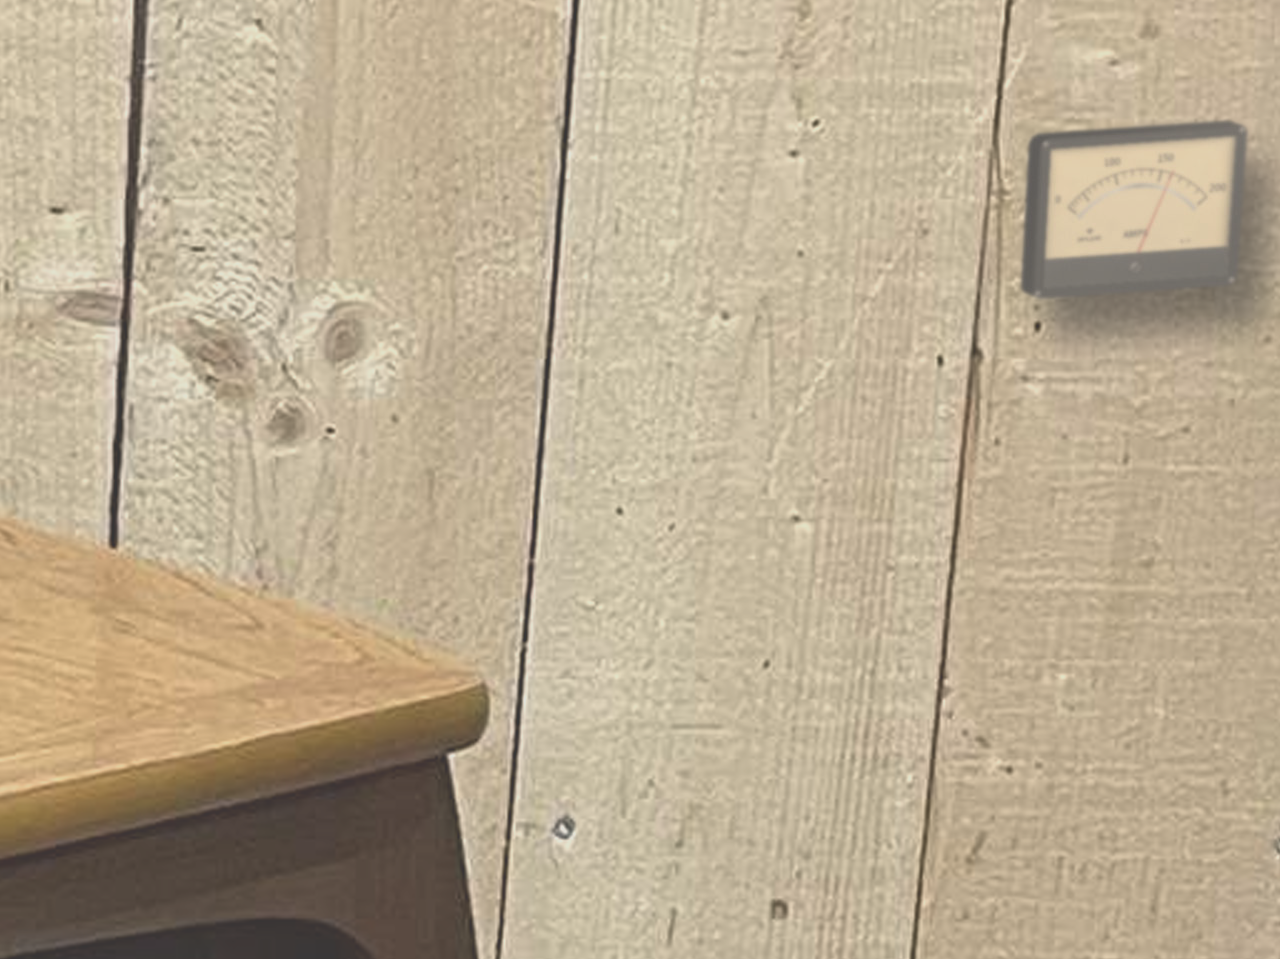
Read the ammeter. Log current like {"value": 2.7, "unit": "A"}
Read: {"value": 160, "unit": "A"}
